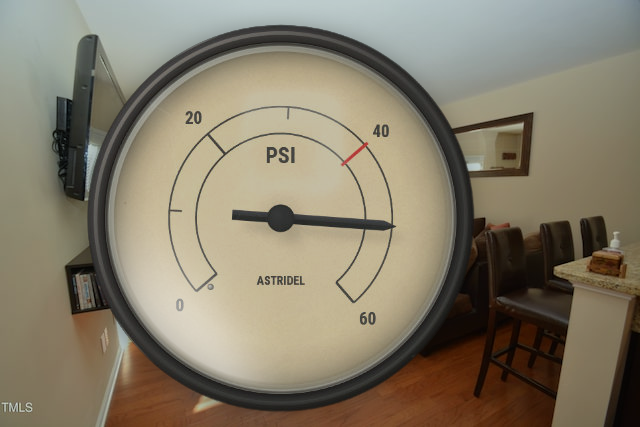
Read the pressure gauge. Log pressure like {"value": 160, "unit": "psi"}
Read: {"value": 50, "unit": "psi"}
